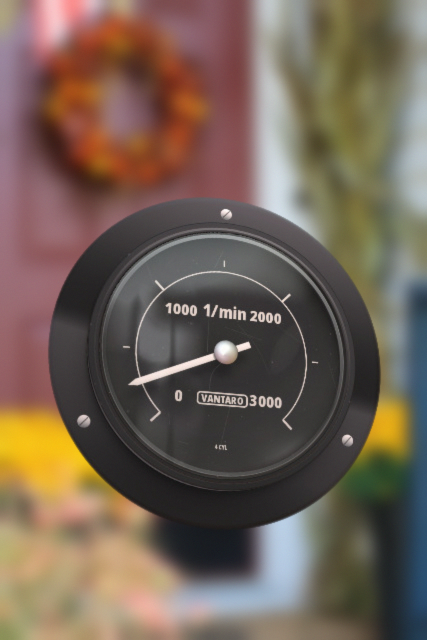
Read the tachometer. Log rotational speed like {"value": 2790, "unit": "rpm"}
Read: {"value": 250, "unit": "rpm"}
